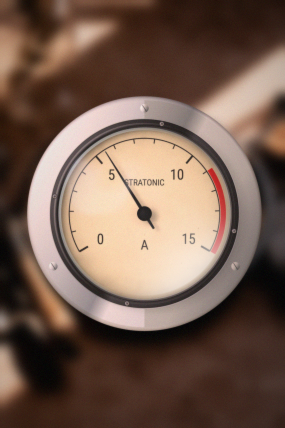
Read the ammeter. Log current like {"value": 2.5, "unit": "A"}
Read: {"value": 5.5, "unit": "A"}
